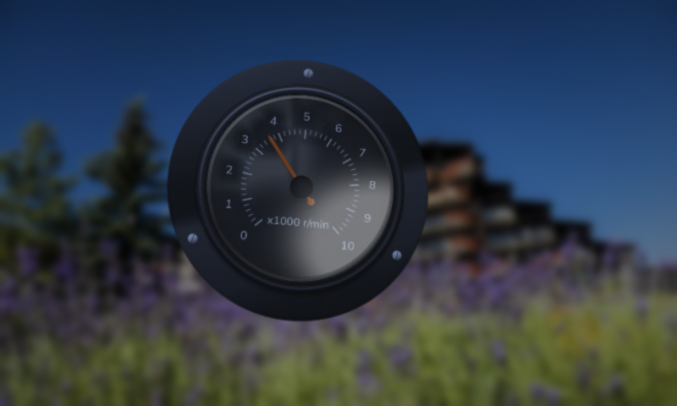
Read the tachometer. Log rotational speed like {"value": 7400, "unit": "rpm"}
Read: {"value": 3600, "unit": "rpm"}
